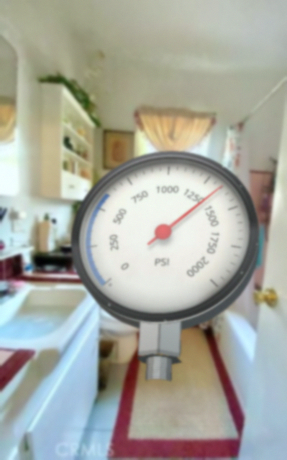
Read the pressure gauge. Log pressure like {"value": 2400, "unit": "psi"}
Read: {"value": 1350, "unit": "psi"}
